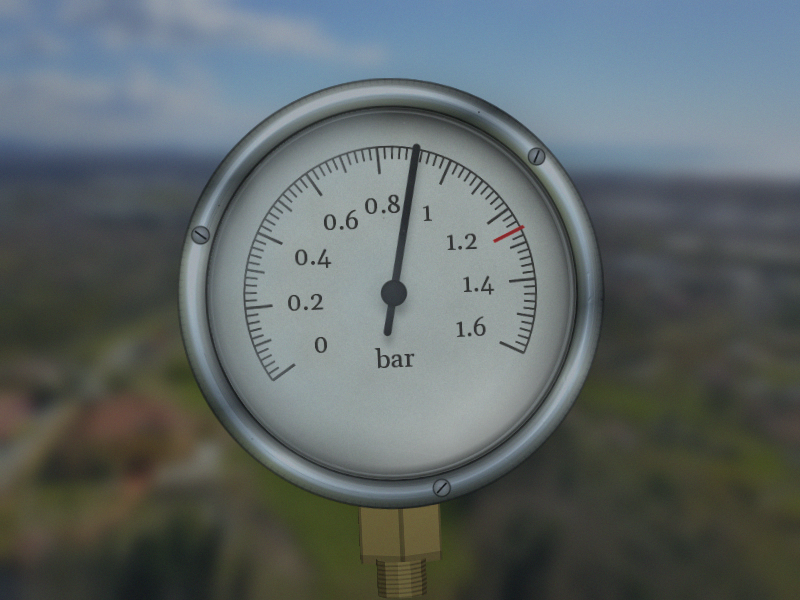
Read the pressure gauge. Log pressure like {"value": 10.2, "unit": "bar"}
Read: {"value": 0.9, "unit": "bar"}
